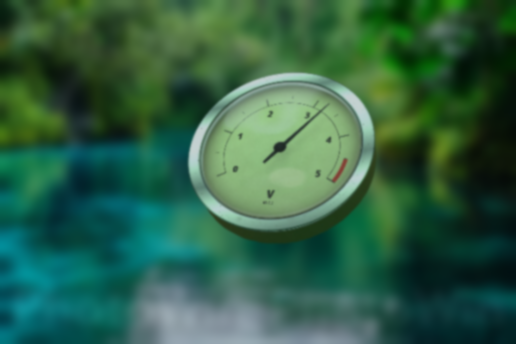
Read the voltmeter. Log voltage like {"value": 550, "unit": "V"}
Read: {"value": 3.25, "unit": "V"}
